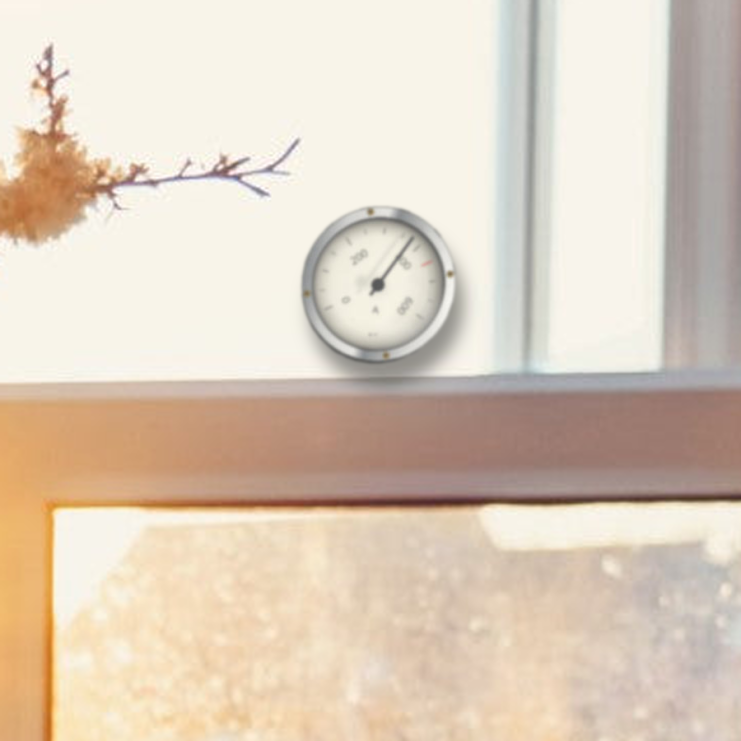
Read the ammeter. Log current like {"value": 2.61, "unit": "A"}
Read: {"value": 375, "unit": "A"}
